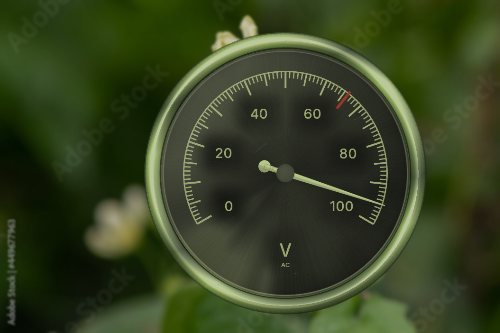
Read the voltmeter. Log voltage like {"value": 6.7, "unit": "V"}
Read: {"value": 95, "unit": "V"}
